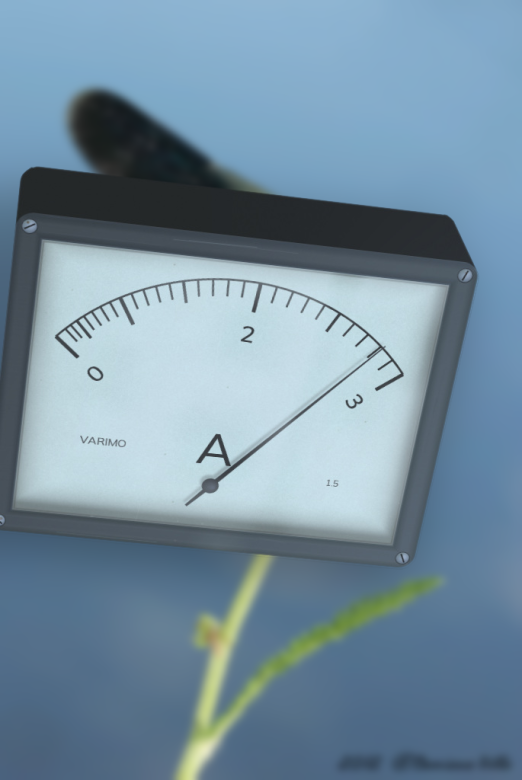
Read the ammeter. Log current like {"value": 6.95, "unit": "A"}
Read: {"value": 2.8, "unit": "A"}
